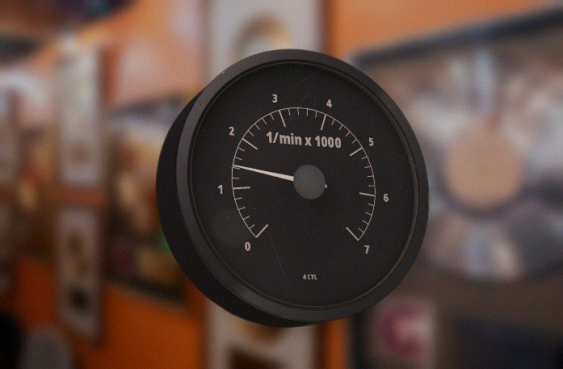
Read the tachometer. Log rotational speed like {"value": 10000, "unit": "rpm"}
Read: {"value": 1400, "unit": "rpm"}
